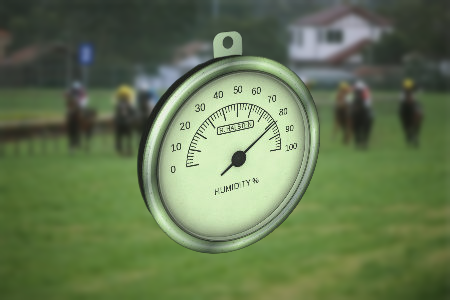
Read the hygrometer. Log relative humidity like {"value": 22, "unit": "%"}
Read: {"value": 80, "unit": "%"}
